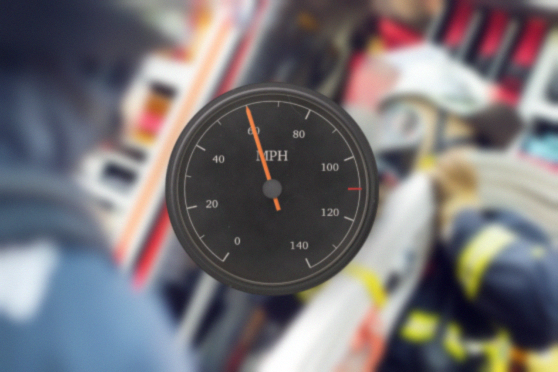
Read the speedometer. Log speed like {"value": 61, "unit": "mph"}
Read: {"value": 60, "unit": "mph"}
